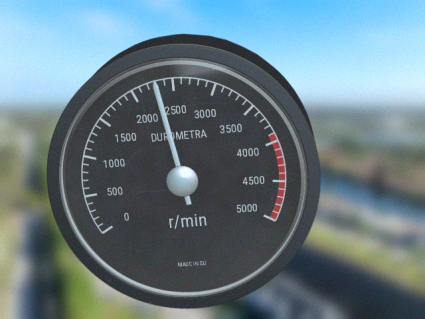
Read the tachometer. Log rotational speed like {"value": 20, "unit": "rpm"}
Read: {"value": 2300, "unit": "rpm"}
